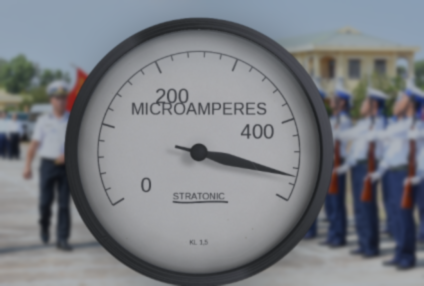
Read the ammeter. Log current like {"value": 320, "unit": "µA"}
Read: {"value": 470, "unit": "µA"}
